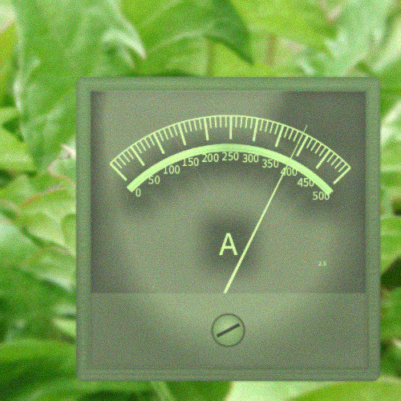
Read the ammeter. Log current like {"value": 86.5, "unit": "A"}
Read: {"value": 390, "unit": "A"}
